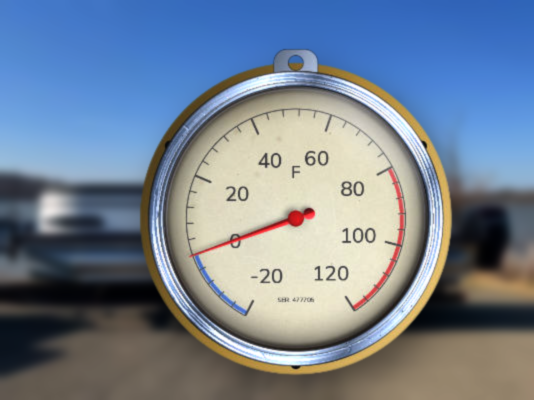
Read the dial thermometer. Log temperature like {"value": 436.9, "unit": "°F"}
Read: {"value": 0, "unit": "°F"}
